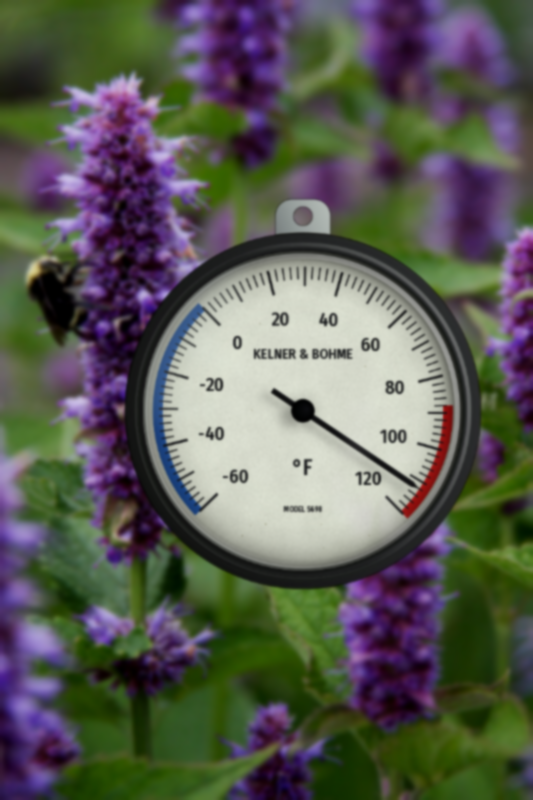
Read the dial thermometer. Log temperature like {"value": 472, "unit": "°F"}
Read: {"value": 112, "unit": "°F"}
